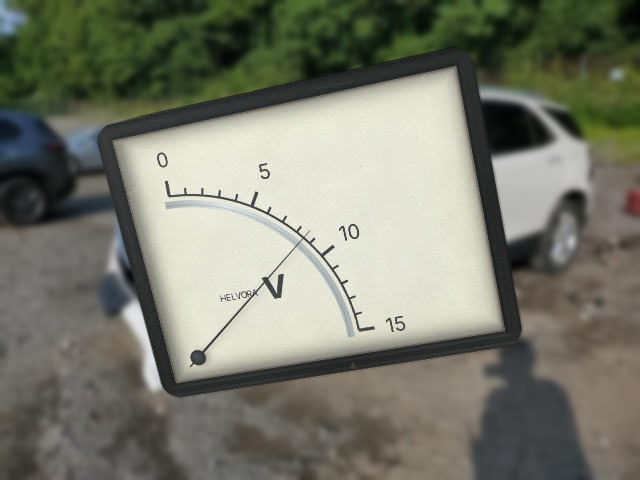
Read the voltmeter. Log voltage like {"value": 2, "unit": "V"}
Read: {"value": 8.5, "unit": "V"}
